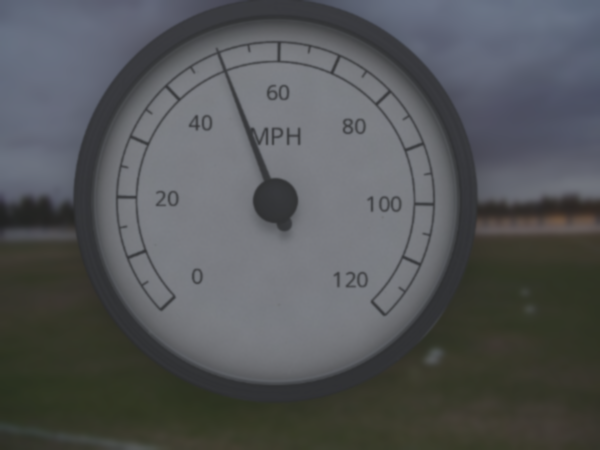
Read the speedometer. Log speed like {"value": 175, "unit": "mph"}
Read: {"value": 50, "unit": "mph"}
